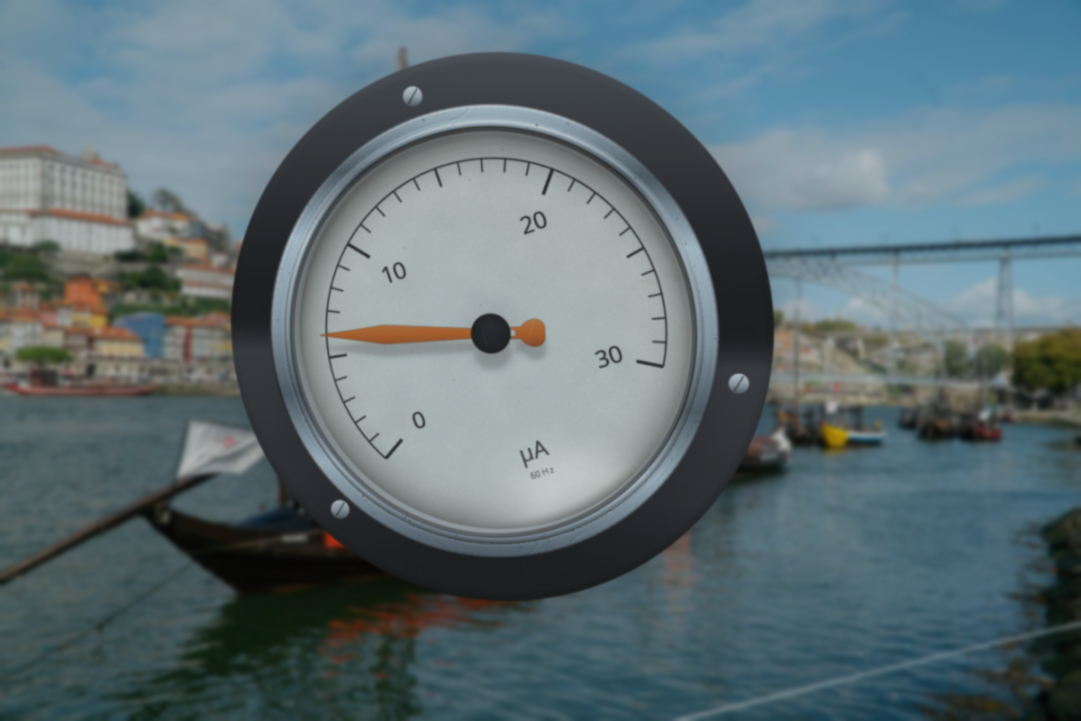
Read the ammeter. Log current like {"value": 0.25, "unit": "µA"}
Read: {"value": 6, "unit": "µA"}
